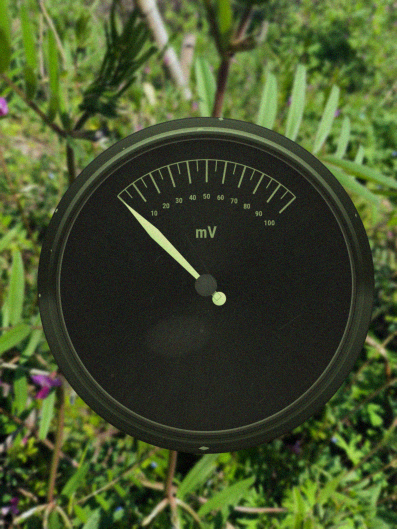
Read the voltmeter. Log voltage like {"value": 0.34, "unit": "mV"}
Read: {"value": 0, "unit": "mV"}
